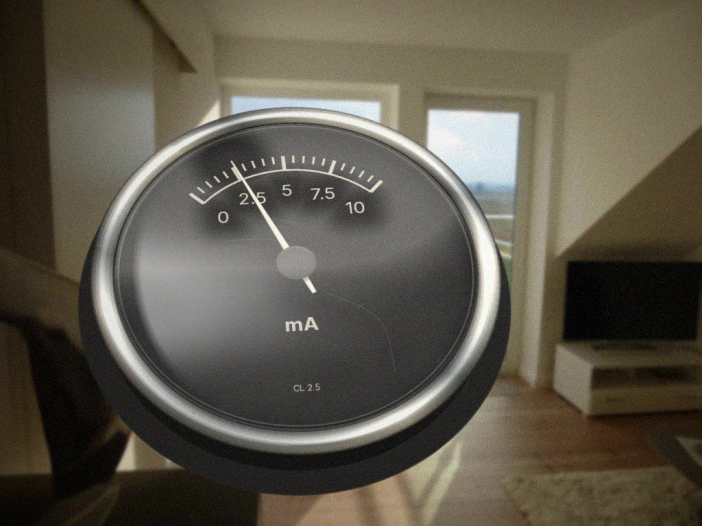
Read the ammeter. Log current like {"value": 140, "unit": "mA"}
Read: {"value": 2.5, "unit": "mA"}
